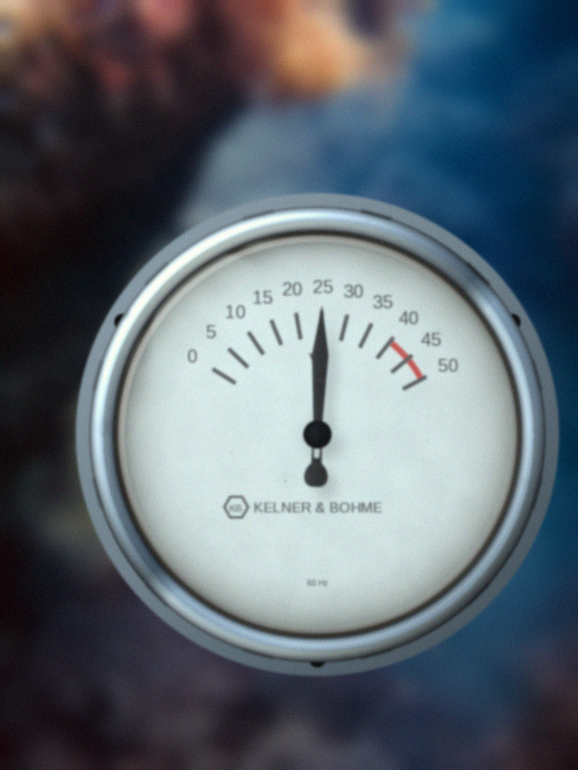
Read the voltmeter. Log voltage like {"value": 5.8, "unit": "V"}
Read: {"value": 25, "unit": "V"}
